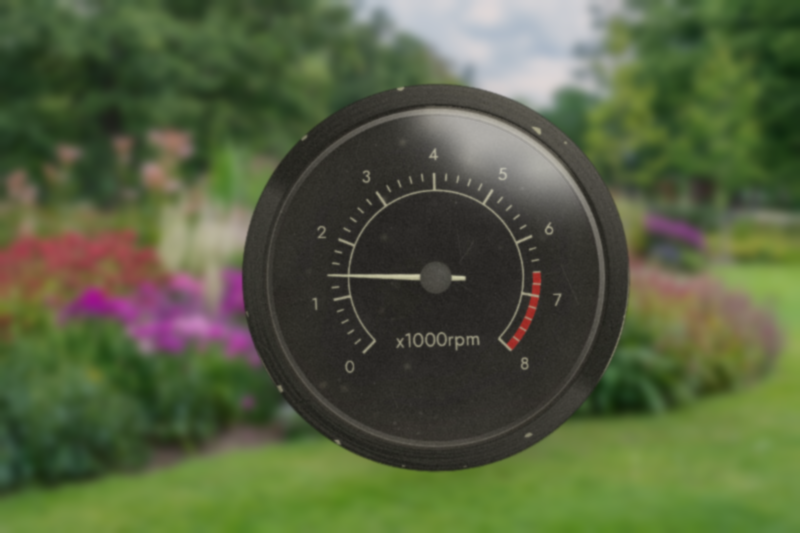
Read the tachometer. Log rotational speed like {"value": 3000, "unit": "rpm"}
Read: {"value": 1400, "unit": "rpm"}
